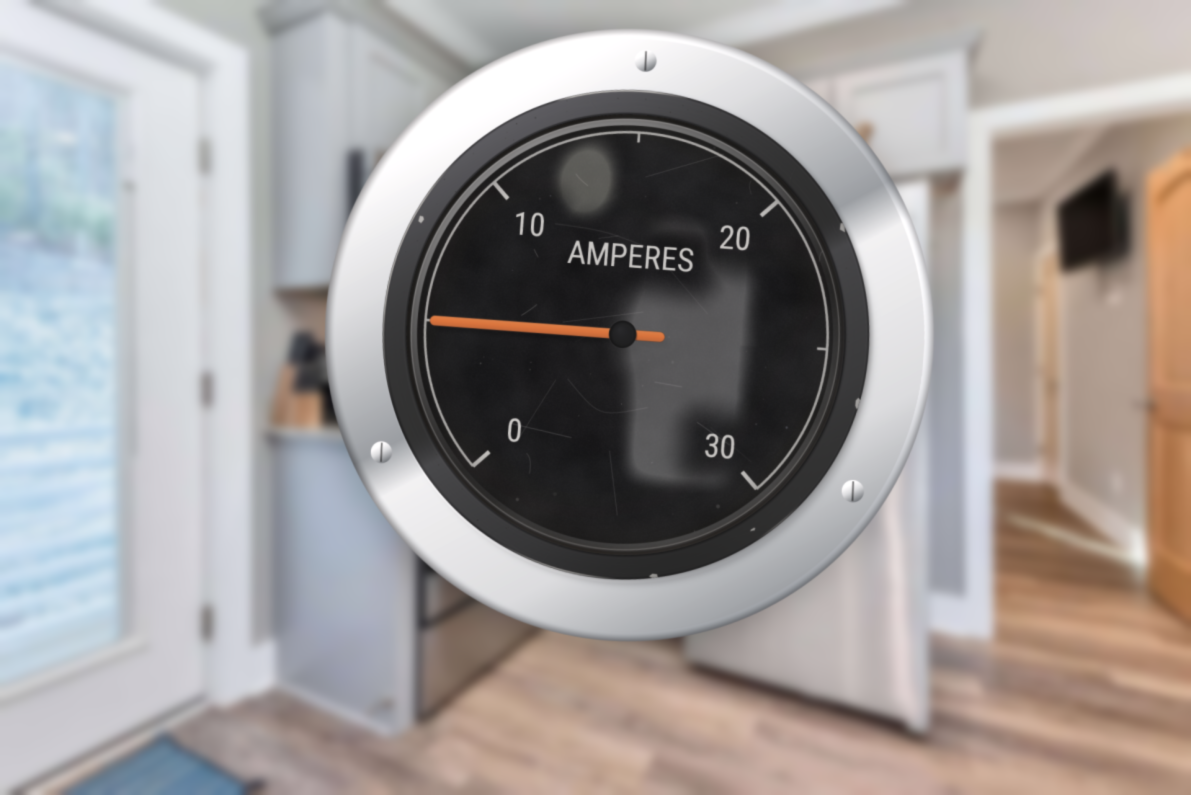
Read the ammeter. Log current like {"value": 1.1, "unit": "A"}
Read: {"value": 5, "unit": "A"}
